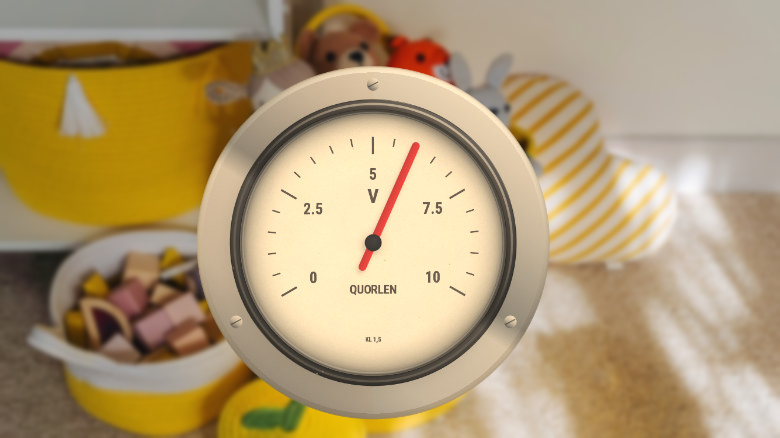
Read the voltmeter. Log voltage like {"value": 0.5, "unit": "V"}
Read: {"value": 6, "unit": "V"}
